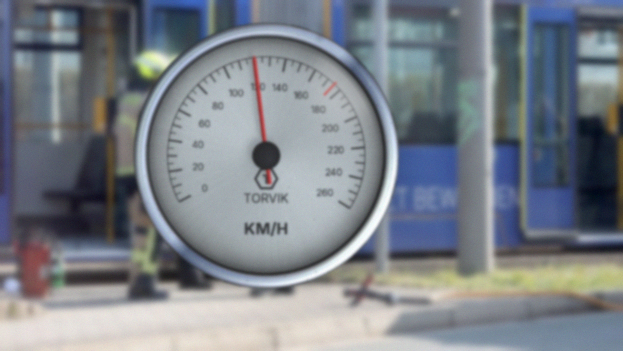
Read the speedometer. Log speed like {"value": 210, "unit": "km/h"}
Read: {"value": 120, "unit": "km/h"}
